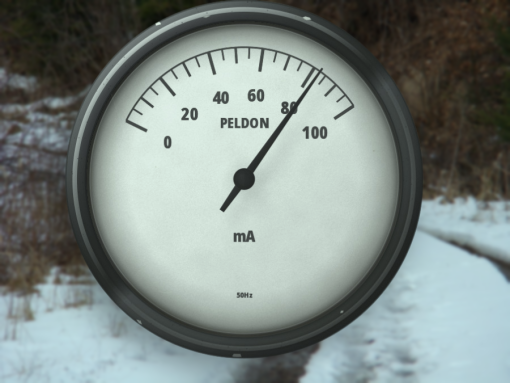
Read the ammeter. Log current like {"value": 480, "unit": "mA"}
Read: {"value": 82.5, "unit": "mA"}
